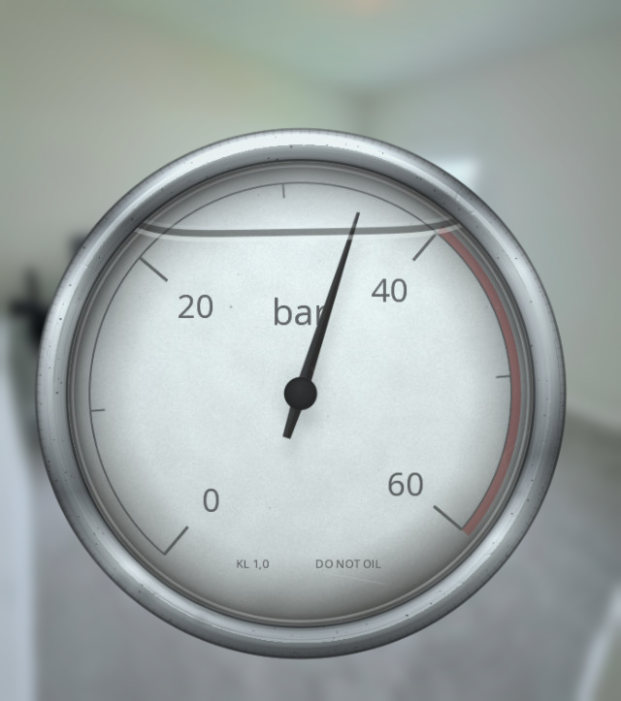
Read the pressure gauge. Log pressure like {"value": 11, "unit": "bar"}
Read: {"value": 35, "unit": "bar"}
